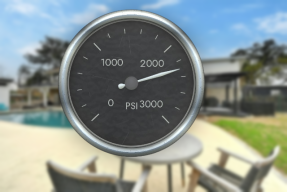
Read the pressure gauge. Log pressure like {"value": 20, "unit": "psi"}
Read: {"value": 2300, "unit": "psi"}
